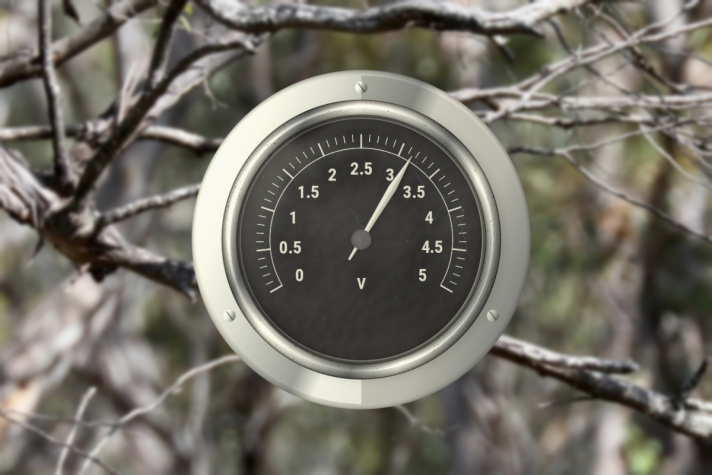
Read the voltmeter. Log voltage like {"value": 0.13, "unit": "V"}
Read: {"value": 3.15, "unit": "V"}
